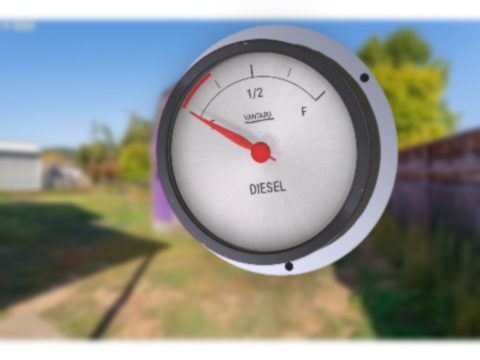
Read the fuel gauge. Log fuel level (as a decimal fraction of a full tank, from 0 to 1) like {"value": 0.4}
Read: {"value": 0}
